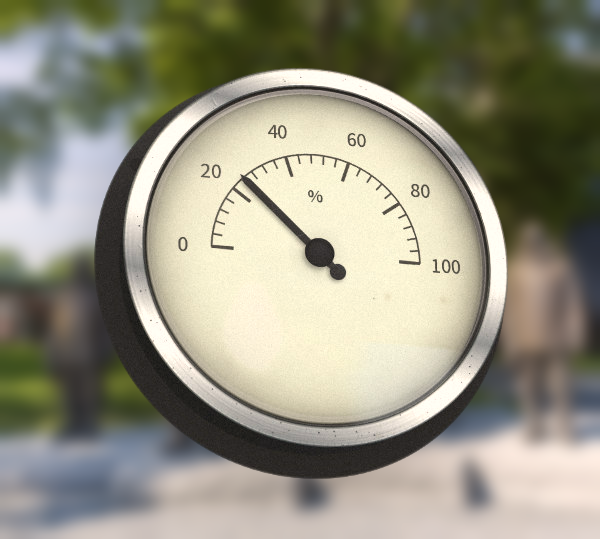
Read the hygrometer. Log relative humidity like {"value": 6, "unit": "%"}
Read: {"value": 24, "unit": "%"}
